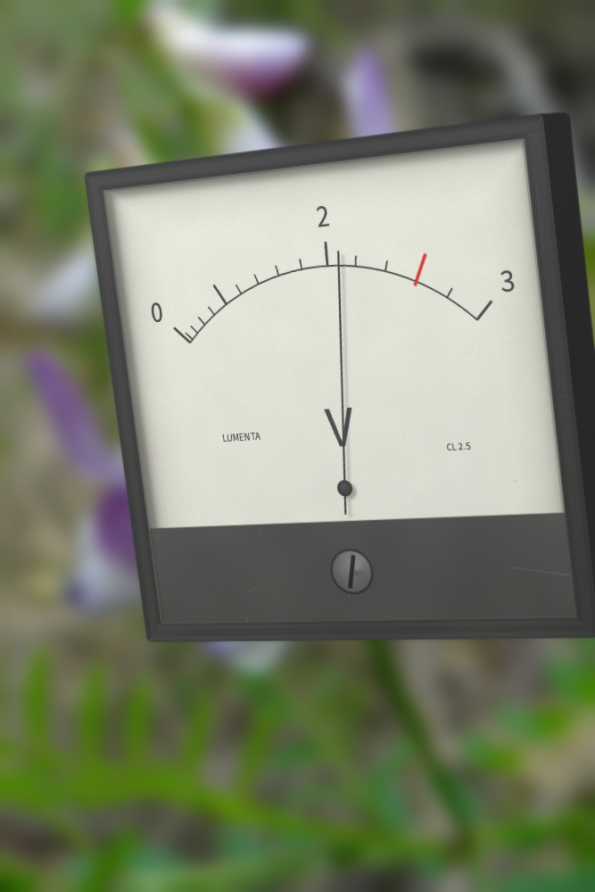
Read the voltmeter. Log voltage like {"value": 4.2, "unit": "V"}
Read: {"value": 2.1, "unit": "V"}
